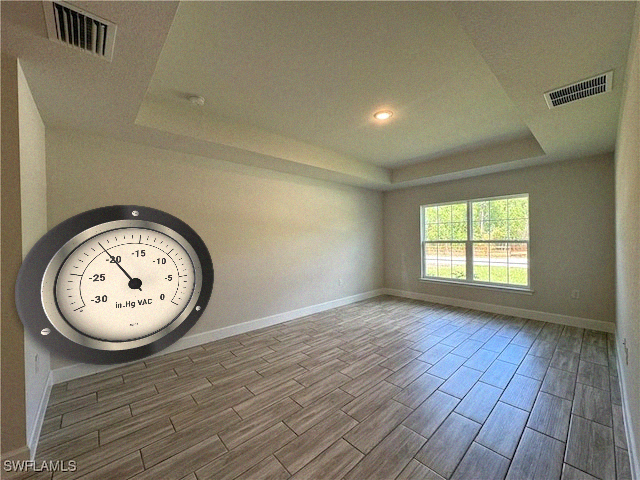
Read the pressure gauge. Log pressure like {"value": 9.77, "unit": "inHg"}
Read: {"value": -20, "unit": "inHg"}
